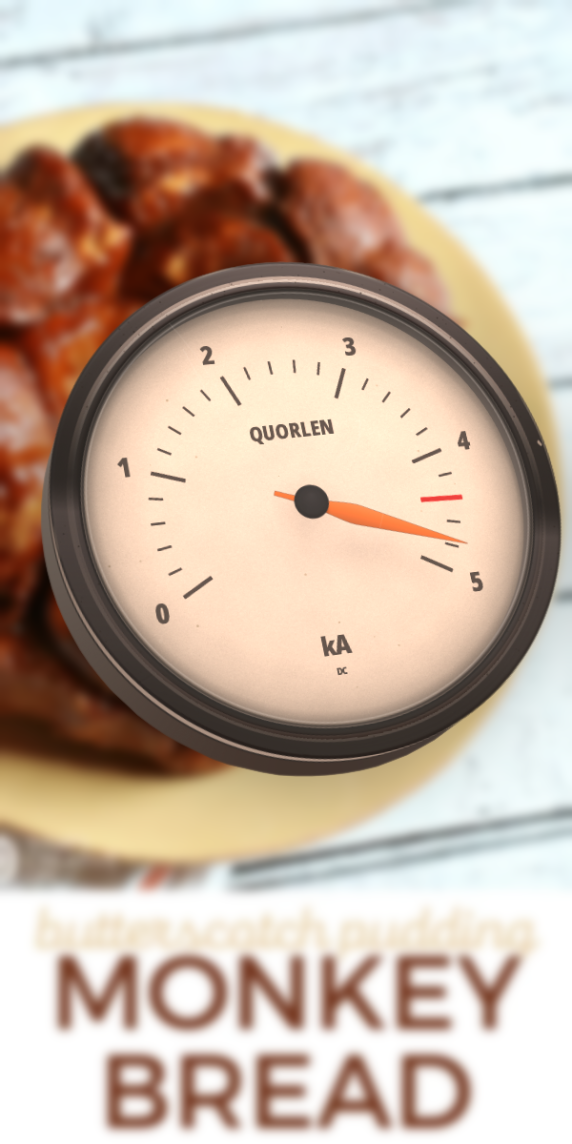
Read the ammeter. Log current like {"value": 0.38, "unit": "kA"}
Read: {"value": 4.8, "unit": "kA"}
